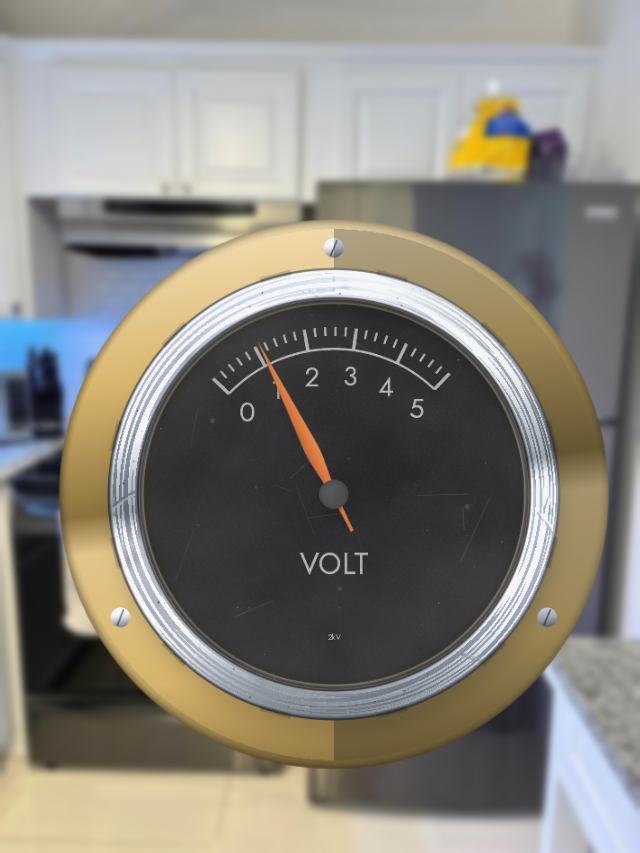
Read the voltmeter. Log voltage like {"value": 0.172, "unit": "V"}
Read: {"value": 1.1, "unit": "V"}
